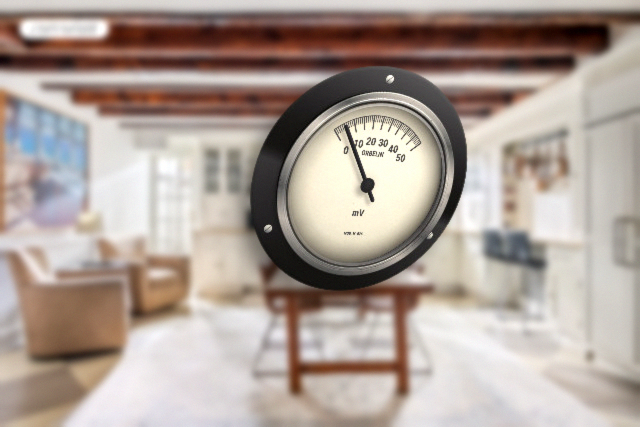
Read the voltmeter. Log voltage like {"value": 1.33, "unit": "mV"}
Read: {"value": 5, "unit": "mV"}
